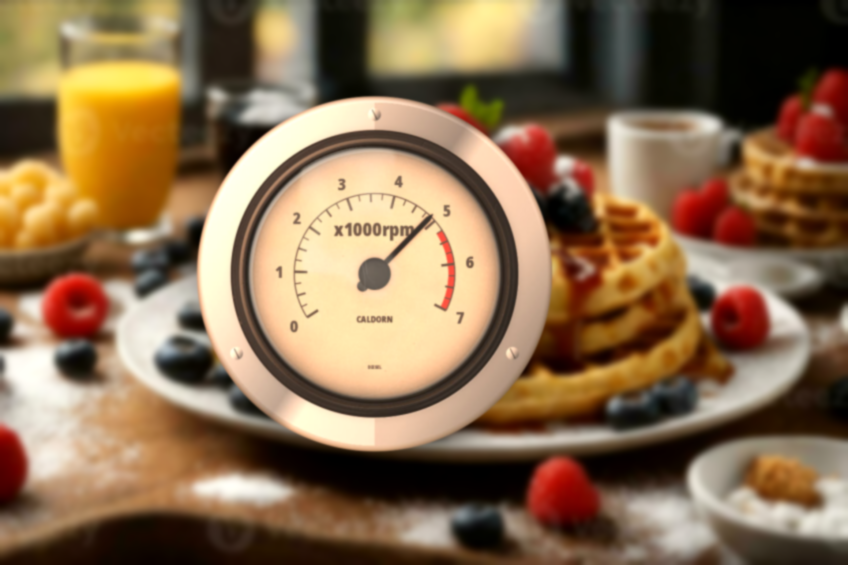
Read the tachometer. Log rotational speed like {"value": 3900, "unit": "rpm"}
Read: {"value": 4875, "unit": "rpm"}
